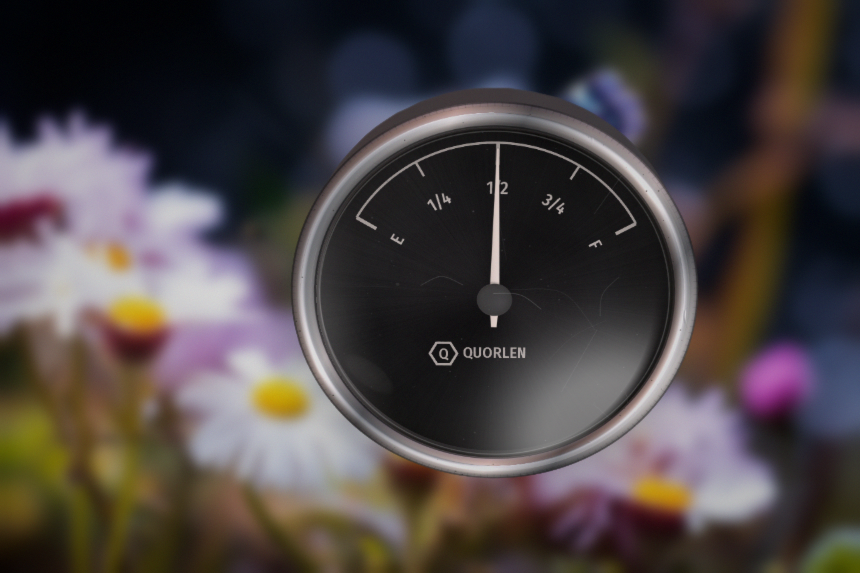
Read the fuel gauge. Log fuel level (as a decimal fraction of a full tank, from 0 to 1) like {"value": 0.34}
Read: {"value": 0.5}
